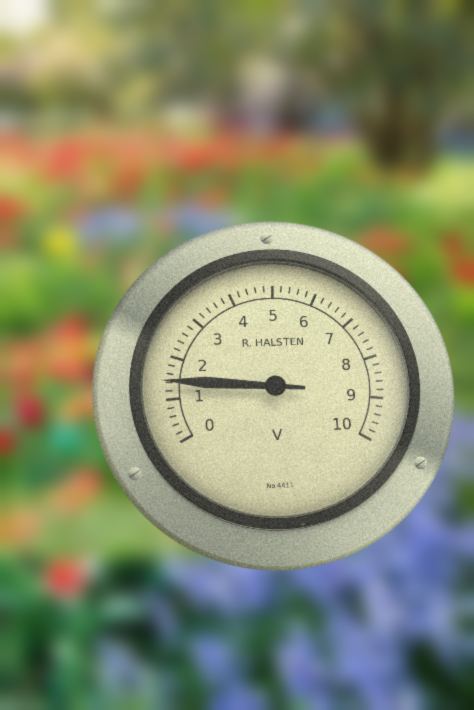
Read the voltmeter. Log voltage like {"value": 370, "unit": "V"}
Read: {"value": 1.4, "unit": "V"}
